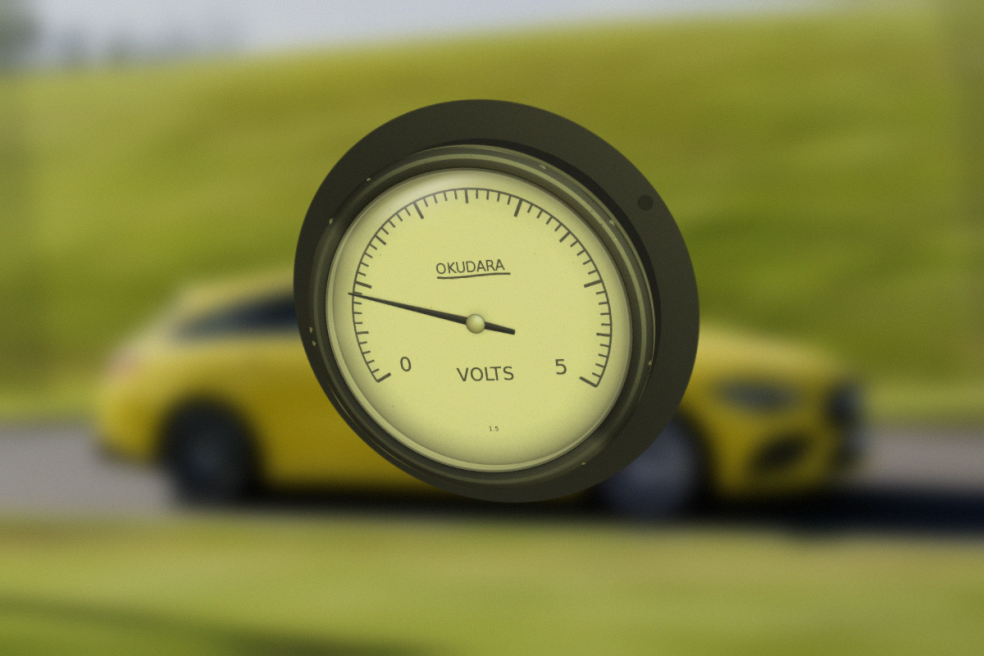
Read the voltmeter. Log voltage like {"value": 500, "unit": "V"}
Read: {"value": 0.9, "unit": "V"}
